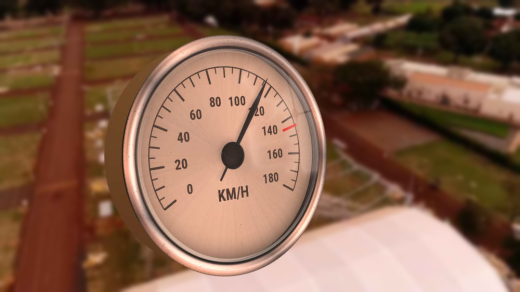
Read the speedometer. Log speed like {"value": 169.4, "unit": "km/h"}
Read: {"value": 115, "unit": "km/h"}
